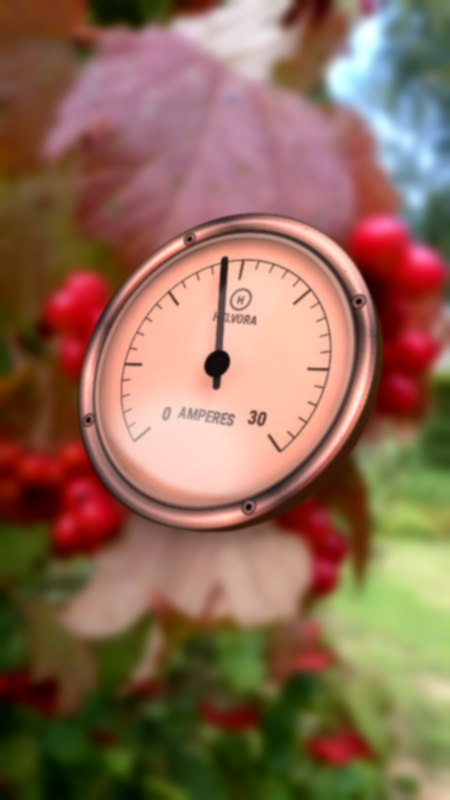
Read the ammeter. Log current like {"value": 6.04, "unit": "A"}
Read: {"value": 14, "unit": "A"}
